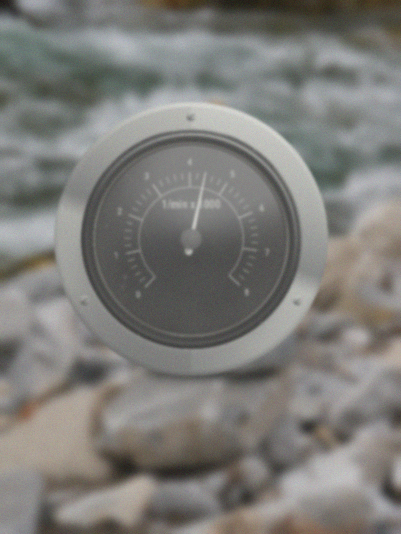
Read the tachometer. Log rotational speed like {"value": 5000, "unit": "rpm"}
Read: {"value": 4400, "unit": "rpm"}
